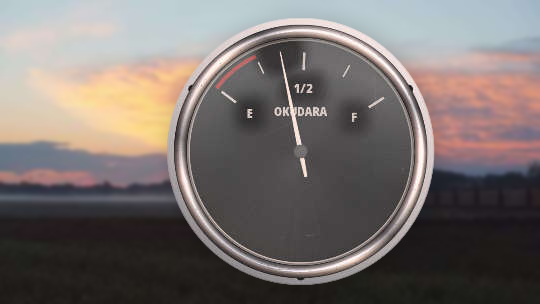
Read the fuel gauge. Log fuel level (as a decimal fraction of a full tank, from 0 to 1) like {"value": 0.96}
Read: {"value": 0.375}
